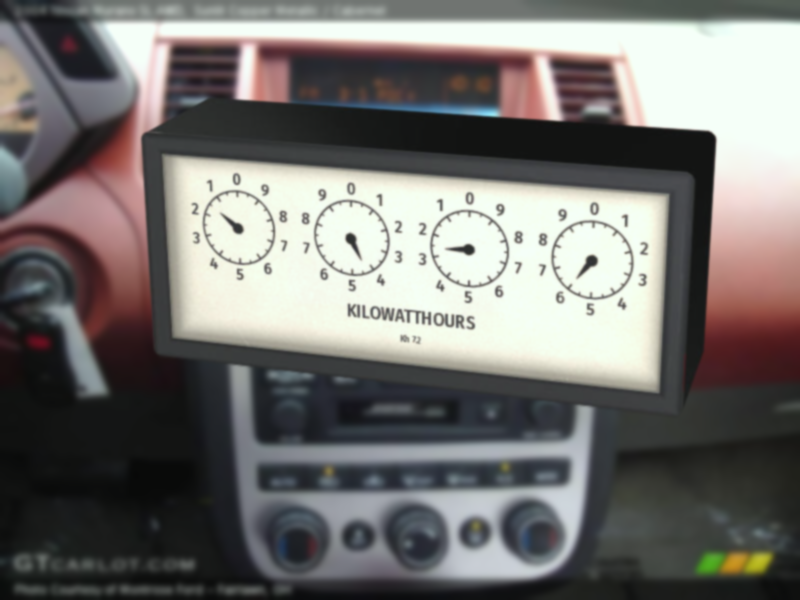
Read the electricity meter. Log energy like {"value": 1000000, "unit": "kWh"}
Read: {"value": 1426, "unit": "kWh"}
